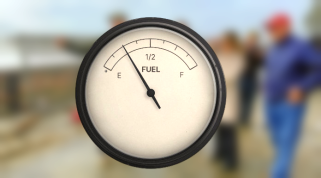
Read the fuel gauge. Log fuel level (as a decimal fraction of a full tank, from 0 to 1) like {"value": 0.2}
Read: {"value": 0.25}
